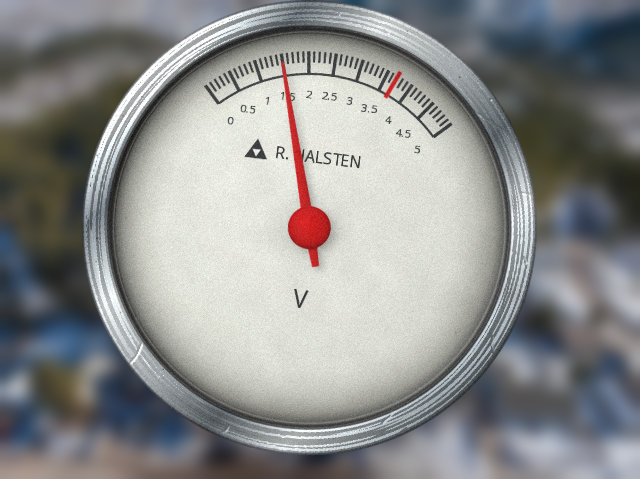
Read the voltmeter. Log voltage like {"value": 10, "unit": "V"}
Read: {"value": 1.5, "unit": "V"}
